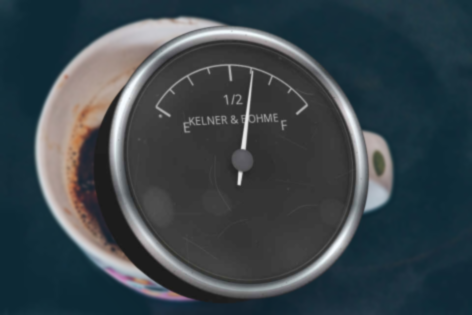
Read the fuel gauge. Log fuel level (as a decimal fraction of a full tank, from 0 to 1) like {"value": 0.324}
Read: {"value": 0.625}
